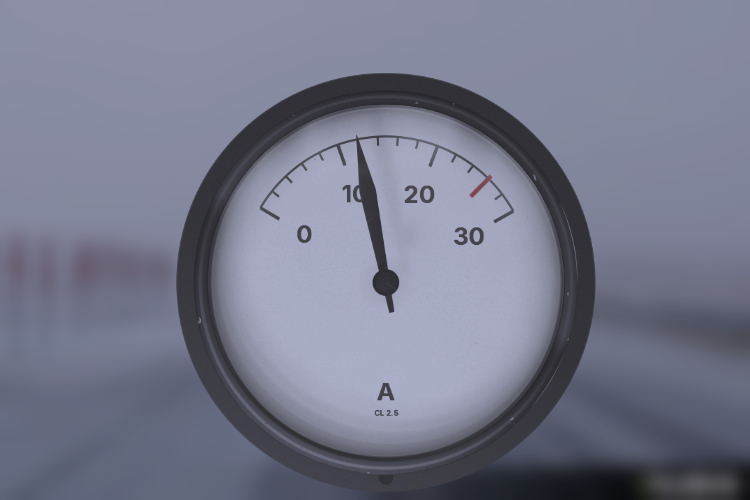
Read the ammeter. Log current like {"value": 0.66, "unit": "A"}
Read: {"value": 12, "unit": "A"}
